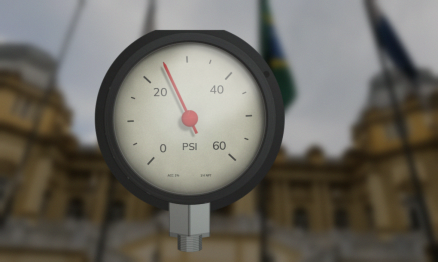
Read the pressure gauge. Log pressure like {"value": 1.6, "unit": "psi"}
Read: {"value": 25, "unit": "psi"}
